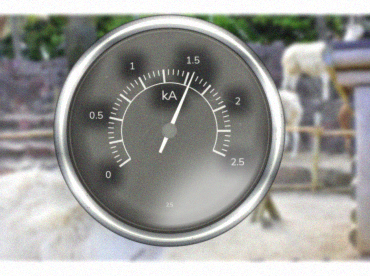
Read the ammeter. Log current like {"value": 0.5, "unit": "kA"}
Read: {"value": 1.55, "unit": "kA"}
